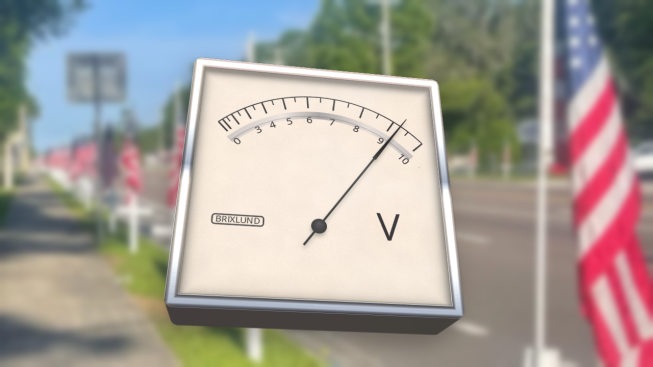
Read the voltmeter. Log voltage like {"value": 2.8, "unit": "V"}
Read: {"value": 9.25, "unit": "V"}
